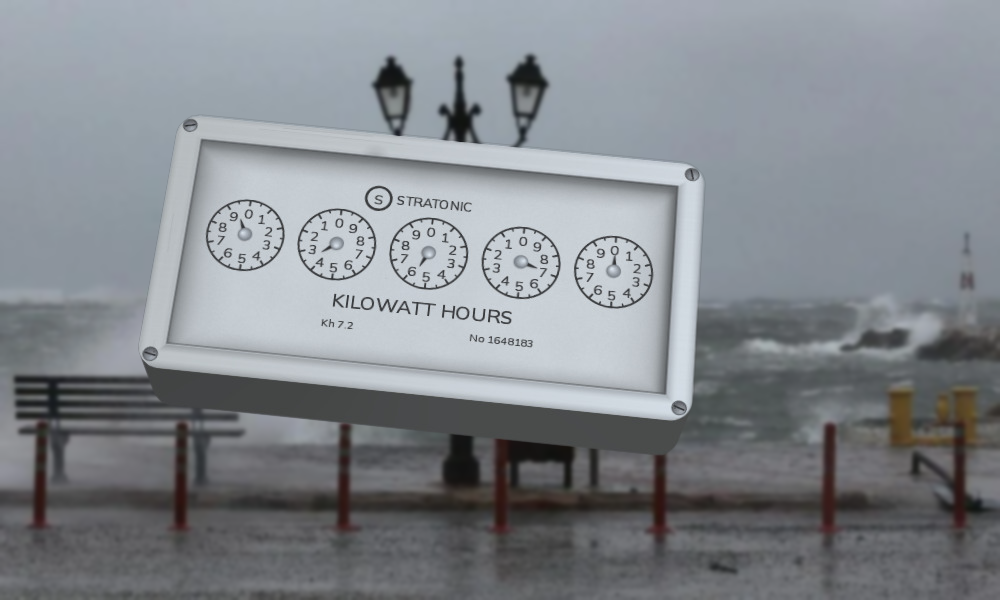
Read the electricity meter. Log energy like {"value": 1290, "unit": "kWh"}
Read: {"value": 93570, "unit": "kWh"}
